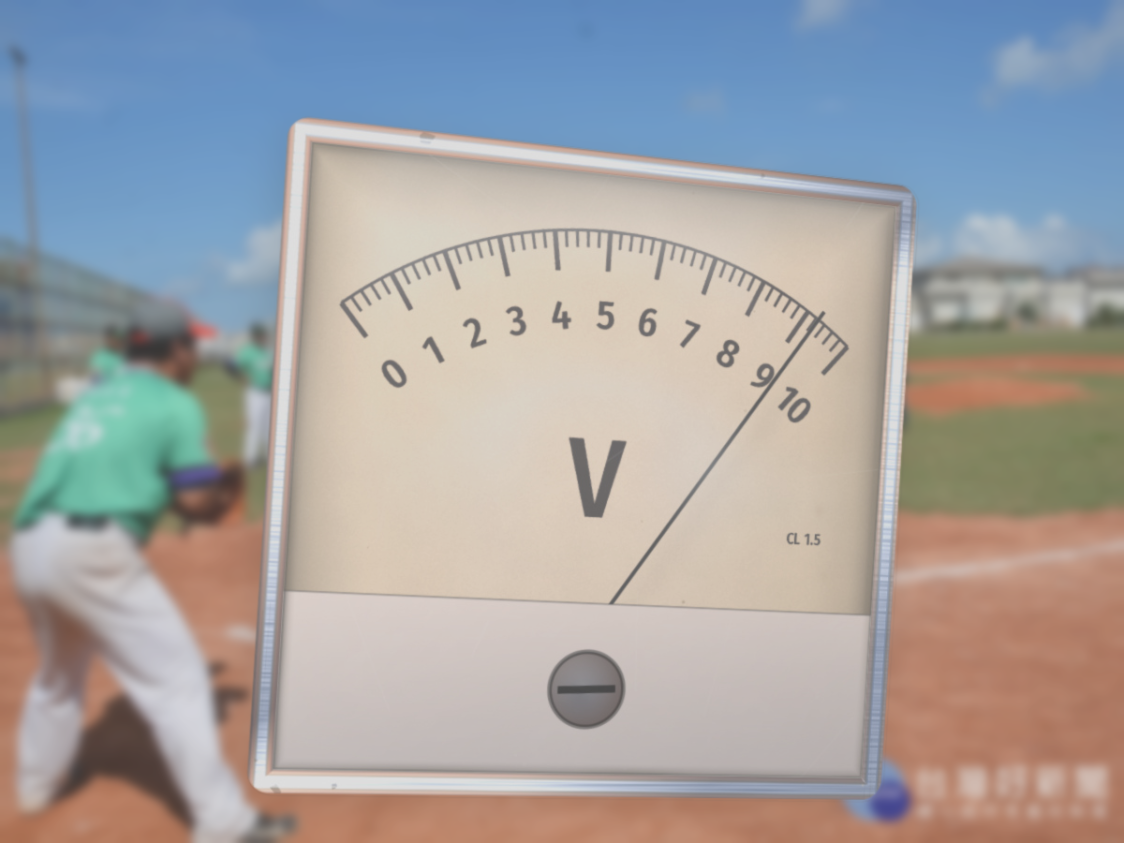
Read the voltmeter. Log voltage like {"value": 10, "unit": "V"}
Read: {"value": 9.2, "unit": "V"}
